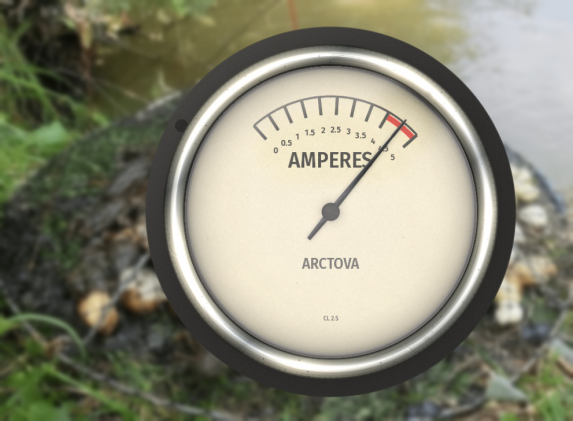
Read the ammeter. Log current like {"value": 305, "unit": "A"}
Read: {"value": 4.5, "unit": "A"}
